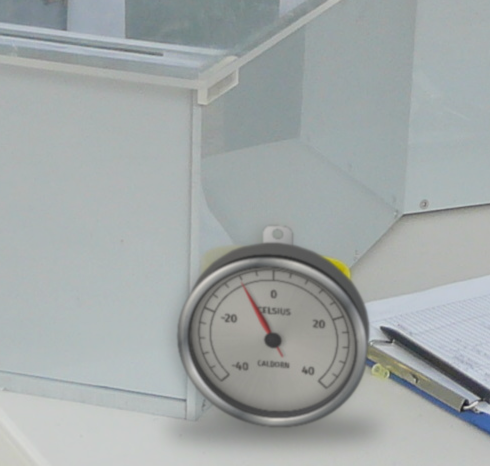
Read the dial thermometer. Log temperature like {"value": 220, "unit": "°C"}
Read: {"value": -8, "unit": "°C"}
